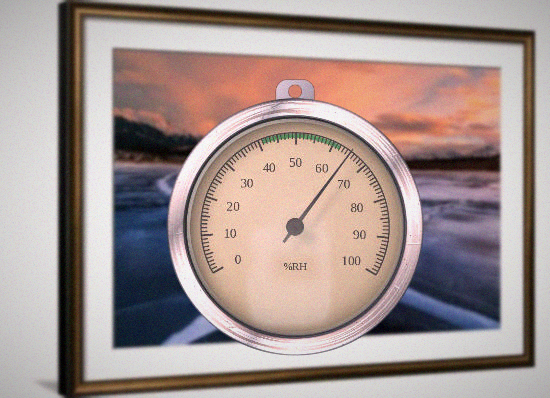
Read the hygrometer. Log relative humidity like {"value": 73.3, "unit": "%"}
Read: {"value": 65, "unit": "%"}
